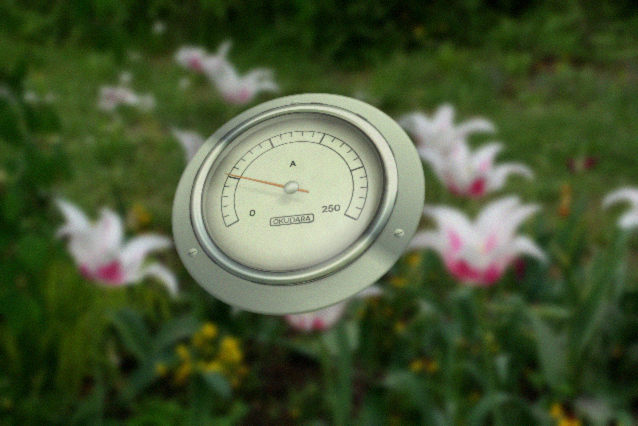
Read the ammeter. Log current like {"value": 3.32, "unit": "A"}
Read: {"value": 50, "unit": "A"}
